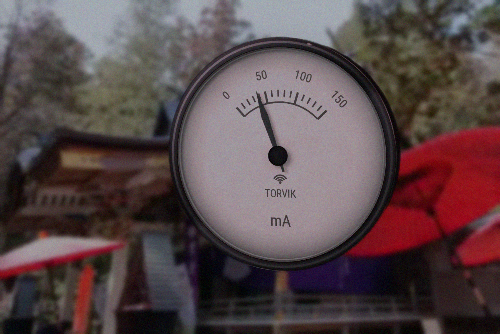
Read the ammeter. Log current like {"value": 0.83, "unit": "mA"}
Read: {"value": 40, "unit": "mA"}
